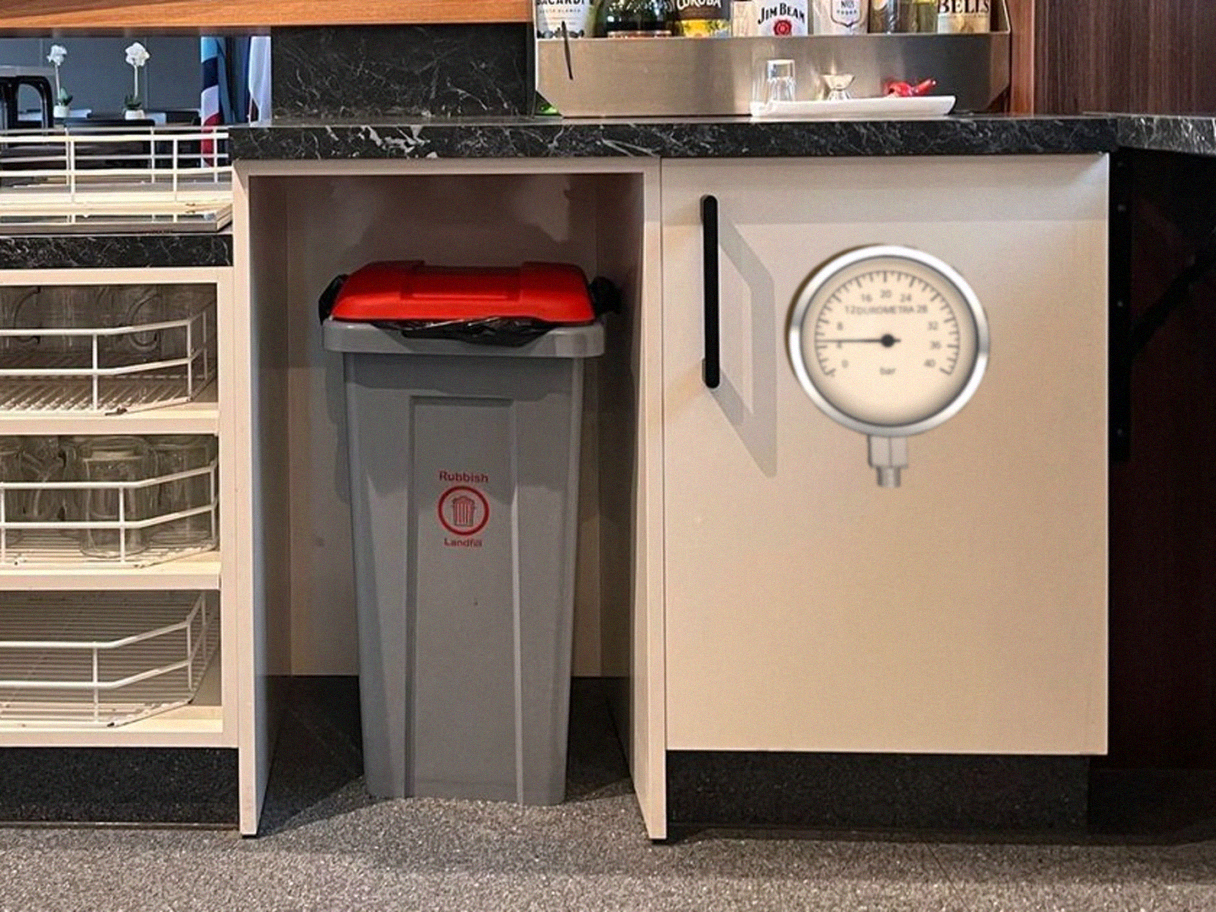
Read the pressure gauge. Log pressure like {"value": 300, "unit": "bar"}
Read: {"value": 5, "unit": "bar"}
